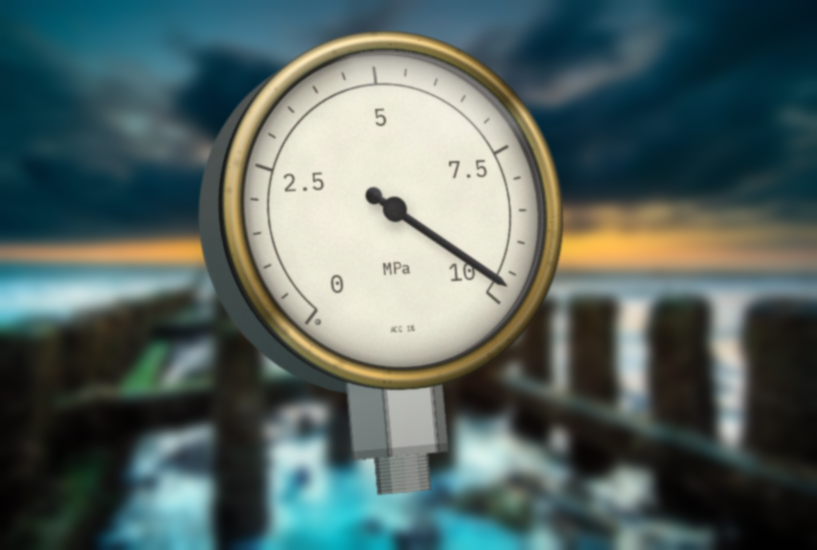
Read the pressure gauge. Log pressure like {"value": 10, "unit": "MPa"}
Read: {"value": 9.75, "unit": "MPa"}
